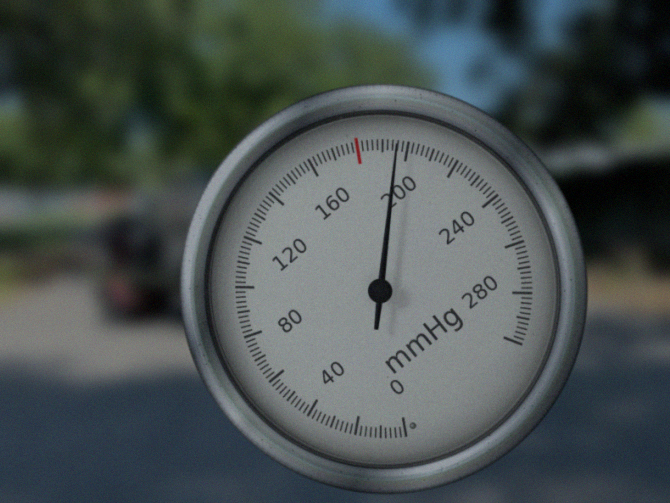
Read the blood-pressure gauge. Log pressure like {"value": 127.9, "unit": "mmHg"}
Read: {"value": 196, "unit": "mmHg"}
